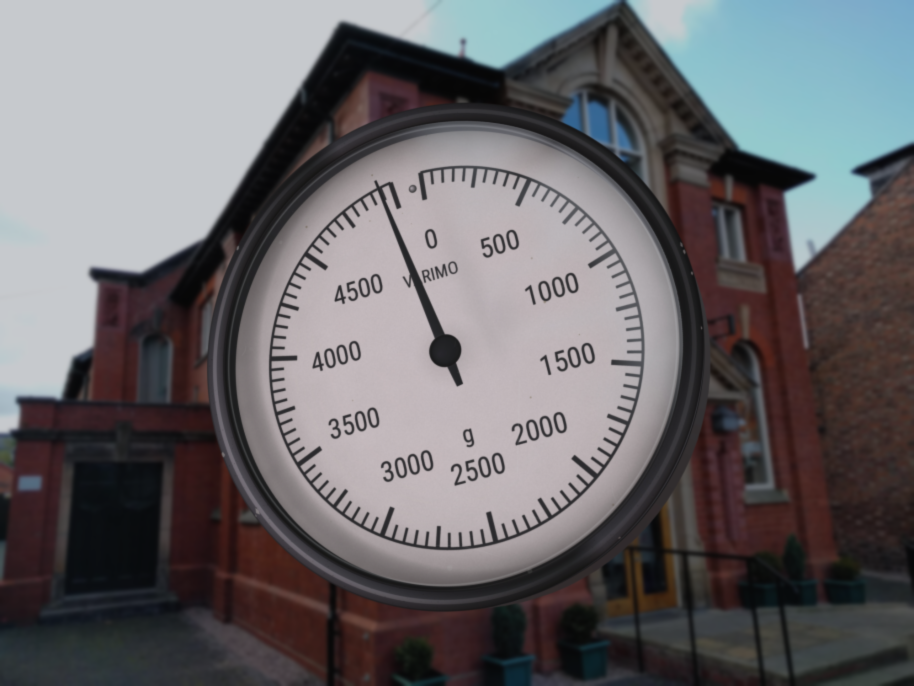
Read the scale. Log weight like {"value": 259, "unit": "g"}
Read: {"value": 4950, "unit": "g"}
